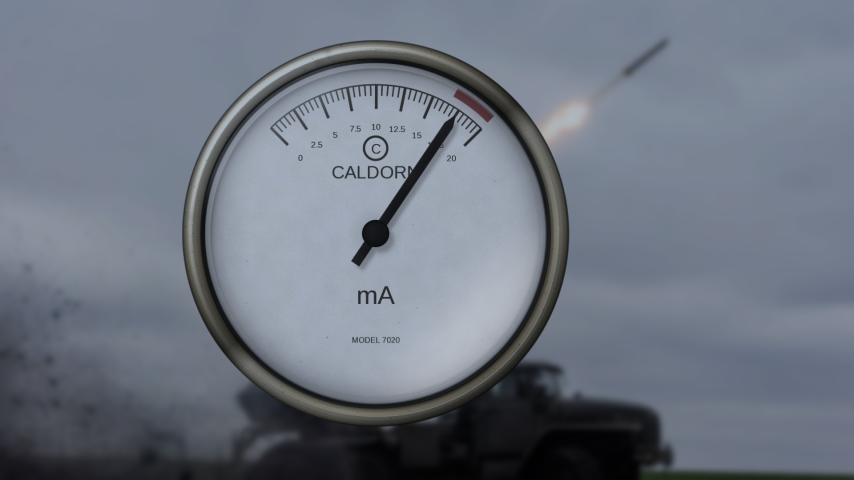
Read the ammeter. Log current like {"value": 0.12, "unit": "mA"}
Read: {"value": 17.5, "unit": "mA"}
